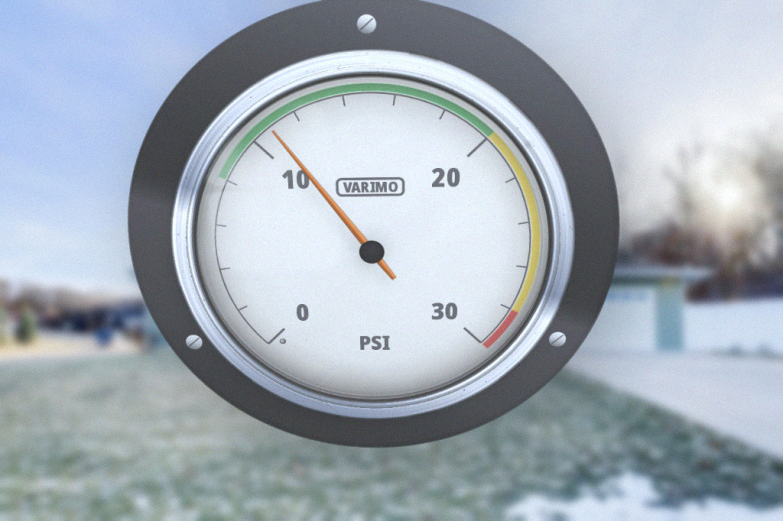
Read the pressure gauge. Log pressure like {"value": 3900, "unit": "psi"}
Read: {"value": 11, "unit": "psi"}
